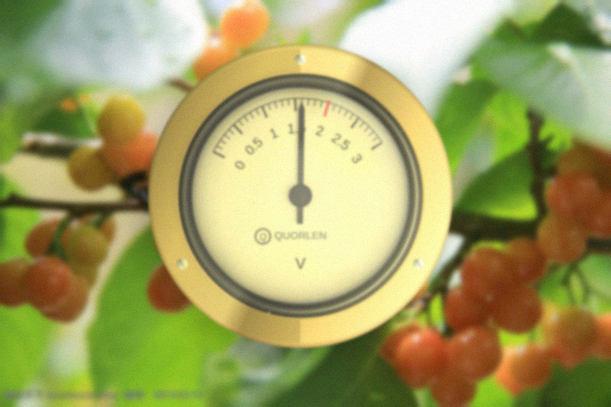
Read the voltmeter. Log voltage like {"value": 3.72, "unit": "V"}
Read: {"value": 1.6, "unit": "V"}
